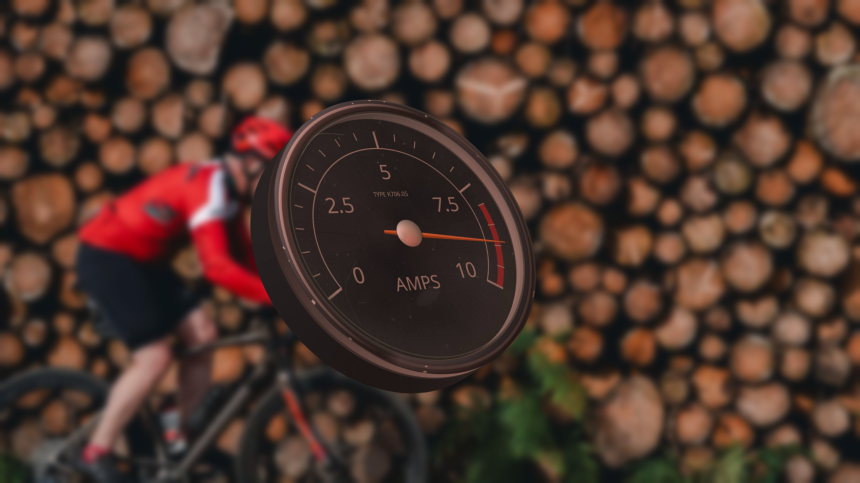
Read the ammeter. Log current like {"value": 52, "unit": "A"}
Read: {"value": 9, "unit": "A"}
